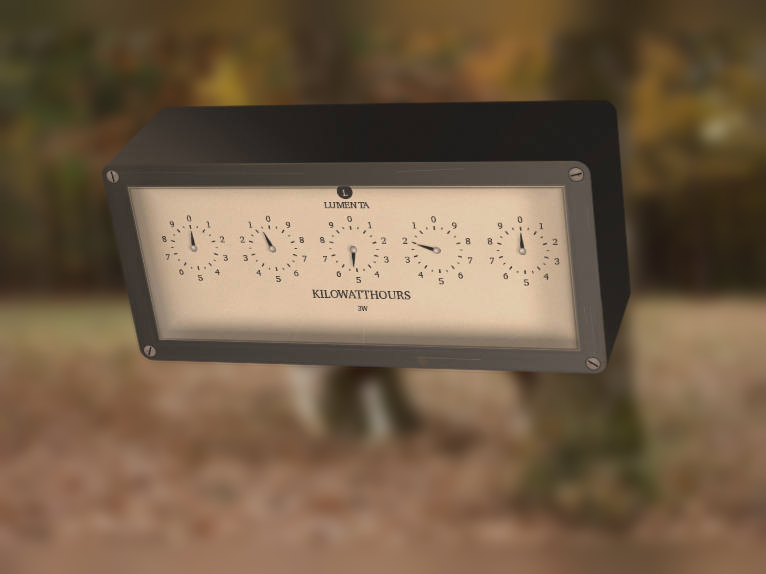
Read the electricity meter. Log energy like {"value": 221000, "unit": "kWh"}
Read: {"value": 520, "unit": "kWh"}
